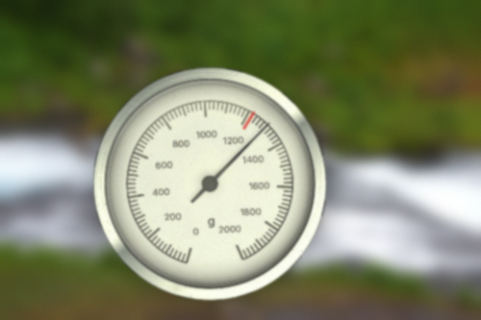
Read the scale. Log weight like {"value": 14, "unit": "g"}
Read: {"value": 1300, "unit": "g"}
